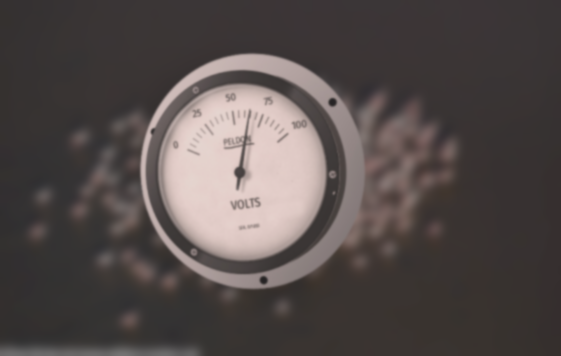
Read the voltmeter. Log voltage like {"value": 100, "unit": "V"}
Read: {"value": 65, "unit": "V"}
